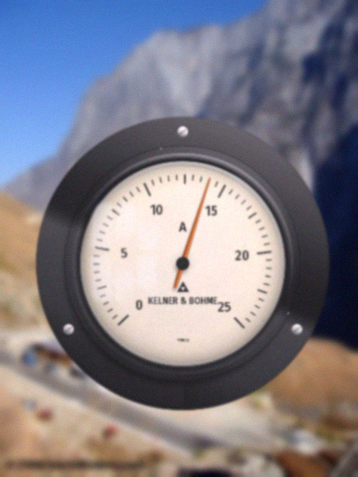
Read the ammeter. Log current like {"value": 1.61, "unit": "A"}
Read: {"value": 14, "unit": "A"}
